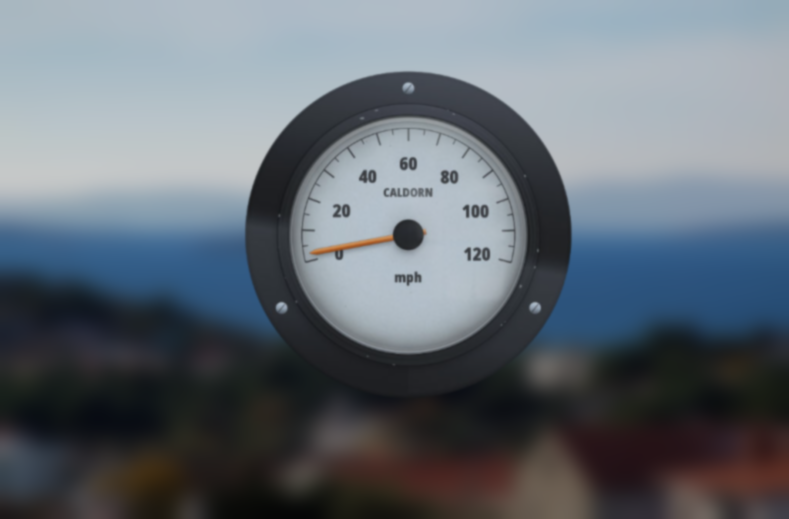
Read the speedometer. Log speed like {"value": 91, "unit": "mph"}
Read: {"value": 2.5, "unit": "mph"}
